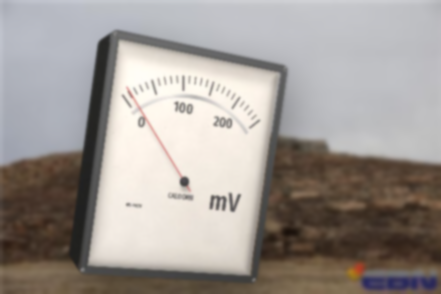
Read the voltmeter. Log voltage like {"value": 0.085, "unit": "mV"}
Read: {"value": 10, "unit": "mV"}
